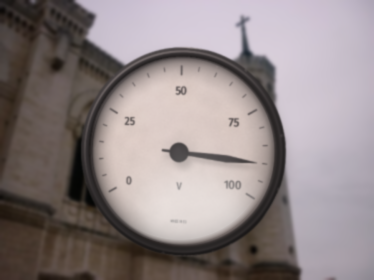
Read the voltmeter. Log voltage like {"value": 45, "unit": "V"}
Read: {"value": 90, "unit": "V"}
